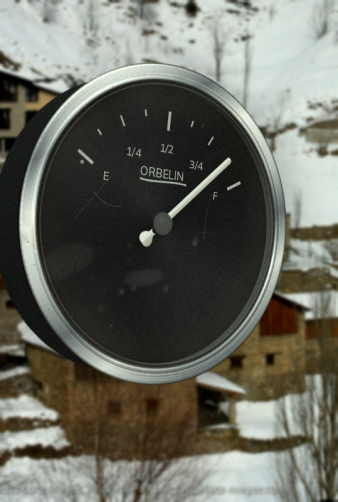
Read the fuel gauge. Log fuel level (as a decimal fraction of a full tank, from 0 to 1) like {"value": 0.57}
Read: {"value": 0.875}
